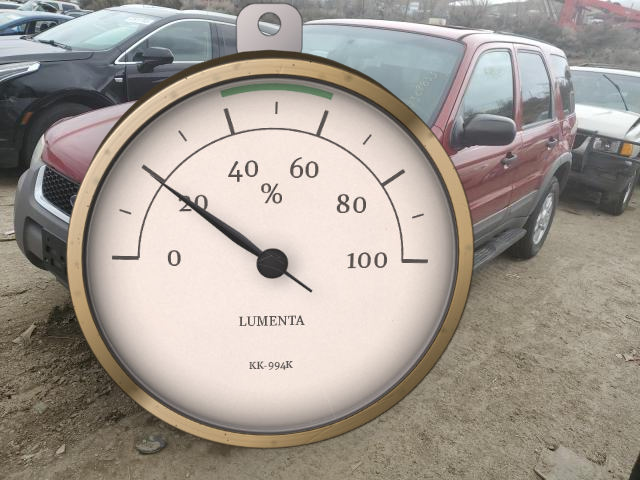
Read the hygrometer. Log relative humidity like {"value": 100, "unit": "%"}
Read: {"value": 20, "unit": "%"}
